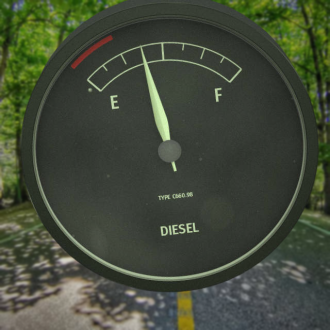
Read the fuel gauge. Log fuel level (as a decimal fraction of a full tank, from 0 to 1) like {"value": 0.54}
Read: {"value": 0.375}
